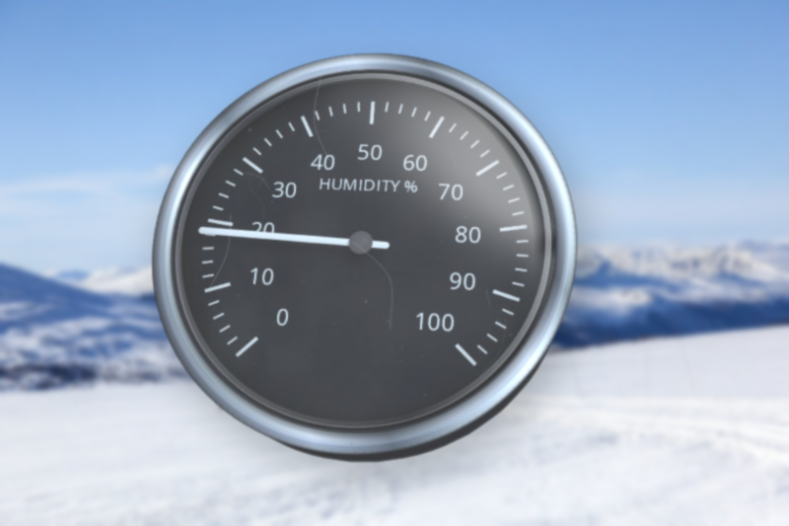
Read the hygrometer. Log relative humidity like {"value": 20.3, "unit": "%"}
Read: {"value": 18, "unit": "%"}
